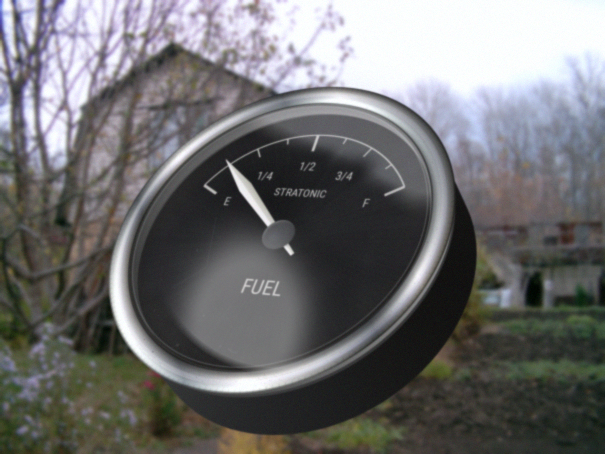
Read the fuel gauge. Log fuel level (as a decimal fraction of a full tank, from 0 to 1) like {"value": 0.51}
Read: {"value": 0.125}
